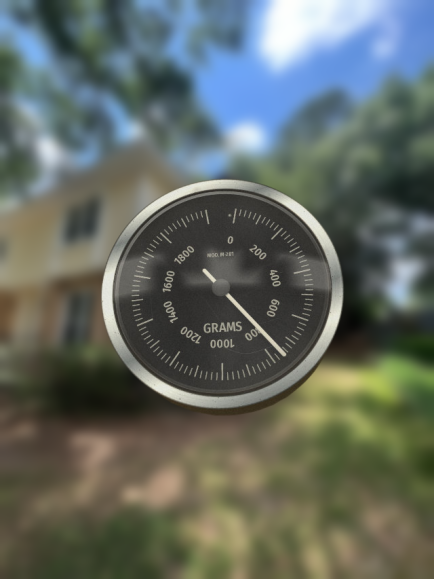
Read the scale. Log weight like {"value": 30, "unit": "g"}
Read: {"value": 760, "unit": "g"}
